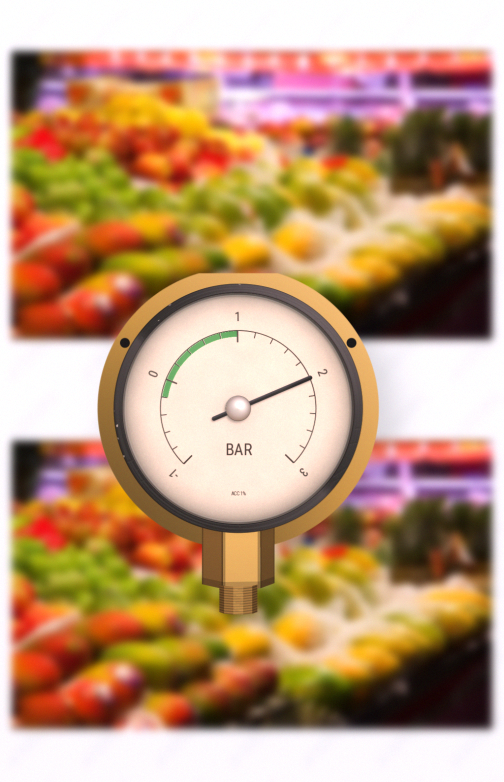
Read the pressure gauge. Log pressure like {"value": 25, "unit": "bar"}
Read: {"value": 2, "unit": "bar"}
